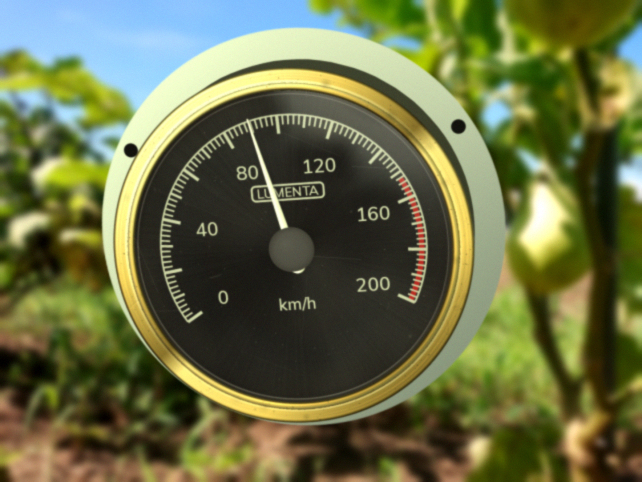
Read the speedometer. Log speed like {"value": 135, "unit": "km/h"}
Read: {"value": 90, "unit": "km/h"}
